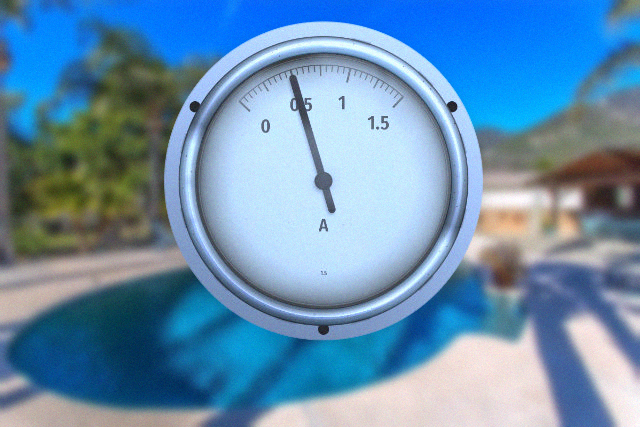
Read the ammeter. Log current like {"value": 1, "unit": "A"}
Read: {"value": 0.5, "unit": "A"}
